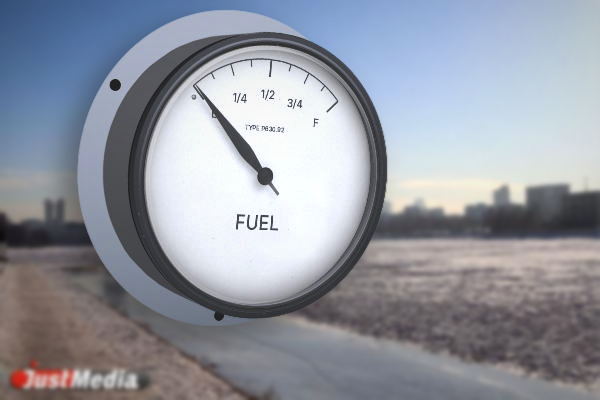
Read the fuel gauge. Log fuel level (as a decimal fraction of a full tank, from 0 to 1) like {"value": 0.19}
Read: {"value": 0}
